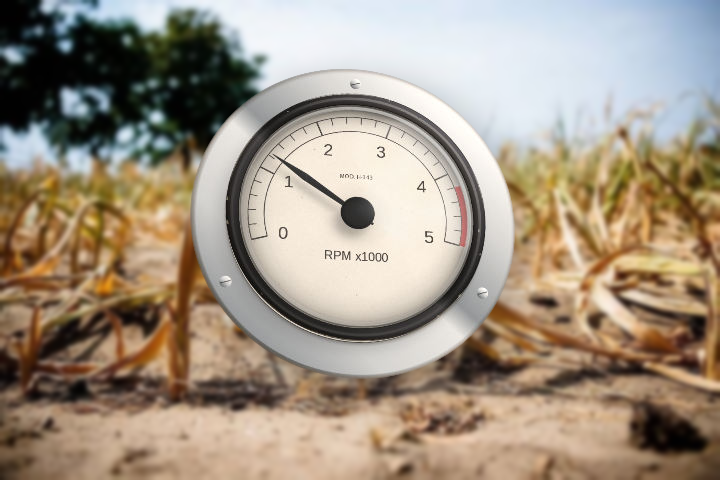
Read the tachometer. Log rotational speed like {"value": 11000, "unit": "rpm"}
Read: {"value": 1200, "unit": "rpm"}
